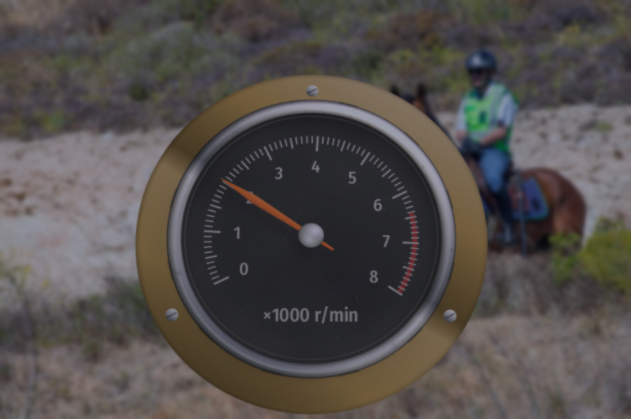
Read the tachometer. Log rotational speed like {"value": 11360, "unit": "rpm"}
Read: {"value": 2000, "unit": "rpm"}
